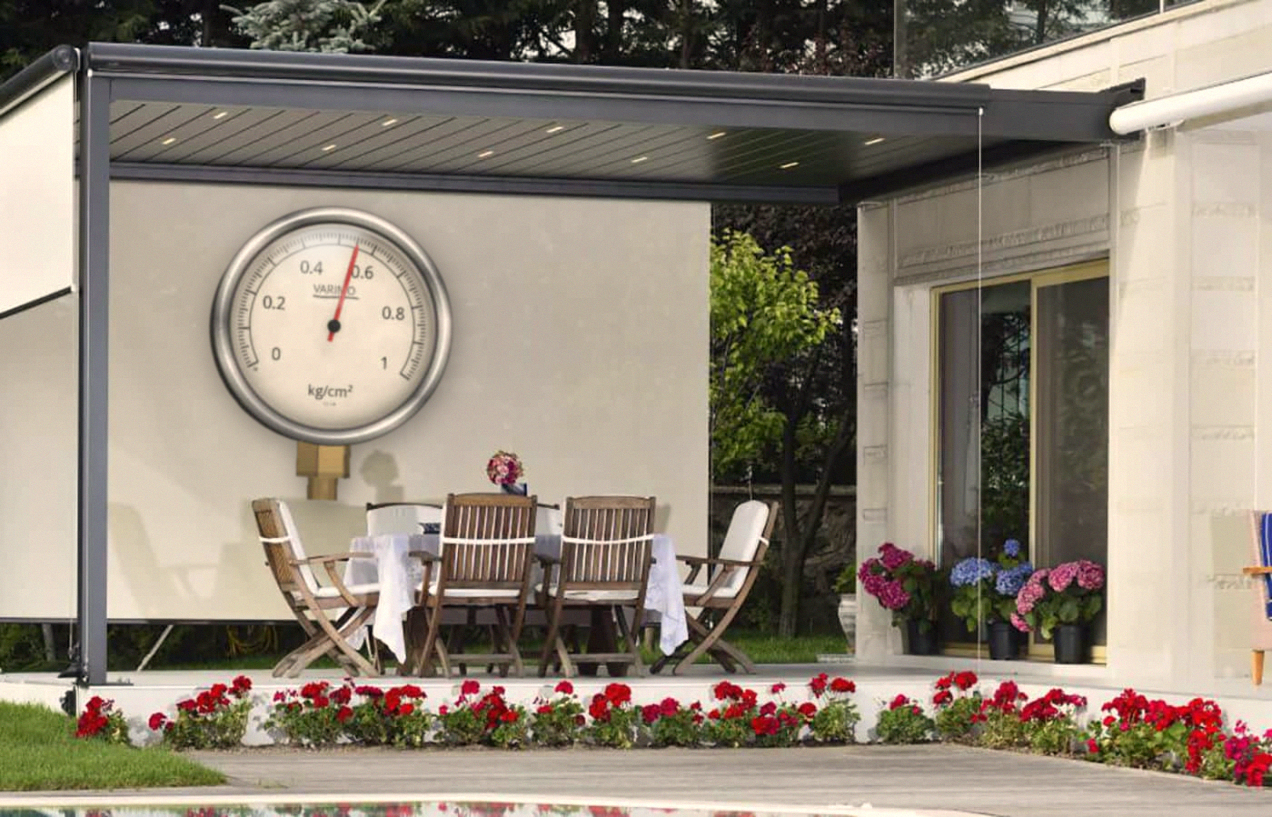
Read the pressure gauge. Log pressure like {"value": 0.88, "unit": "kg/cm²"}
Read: {"value": 0.55, "unit": "kg/cm²"}
